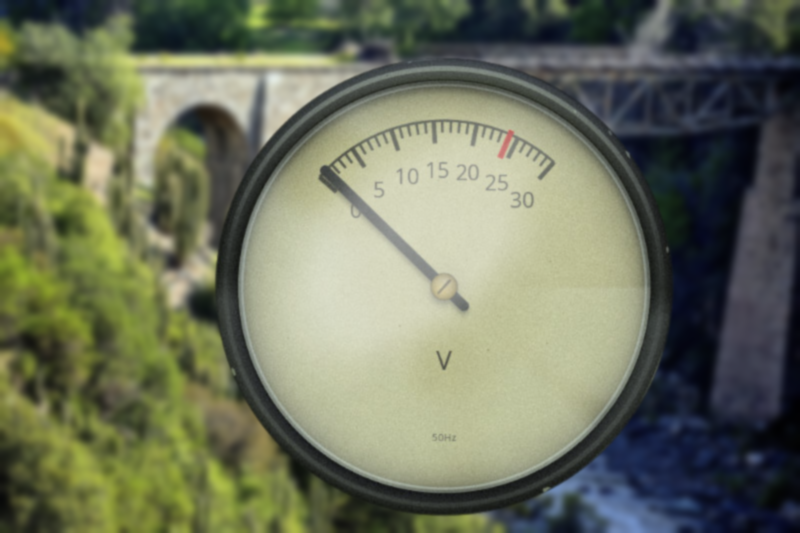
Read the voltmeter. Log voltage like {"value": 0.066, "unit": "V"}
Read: {"value": 1, "unit": "V"}
